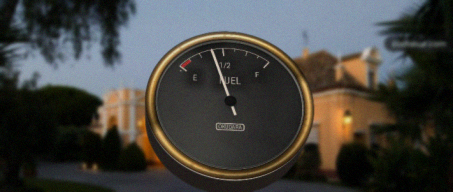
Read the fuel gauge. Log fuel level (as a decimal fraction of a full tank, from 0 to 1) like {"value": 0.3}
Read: {"value": 0.375}
